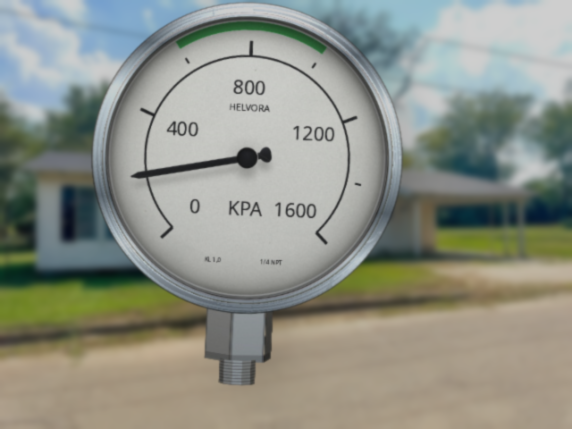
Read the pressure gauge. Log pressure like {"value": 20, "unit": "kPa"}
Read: {"value": 200, "unit": "kPa"}
